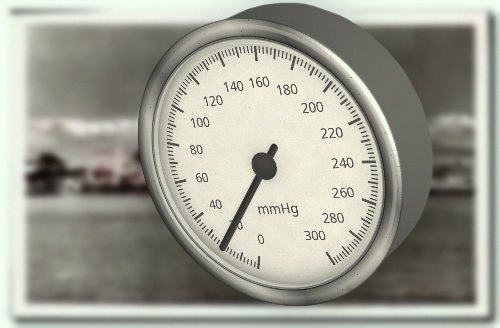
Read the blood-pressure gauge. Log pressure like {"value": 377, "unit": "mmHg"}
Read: {"value": 20, "unit": "mmHg"}
